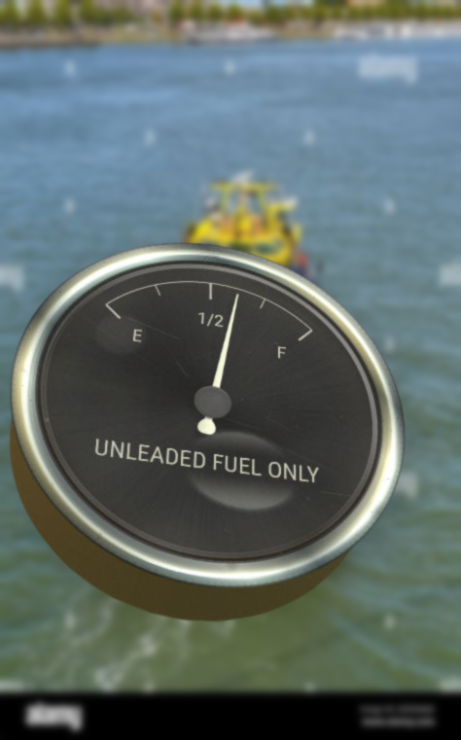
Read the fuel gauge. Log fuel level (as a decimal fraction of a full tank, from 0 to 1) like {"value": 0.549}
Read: {"value": 0.625}
